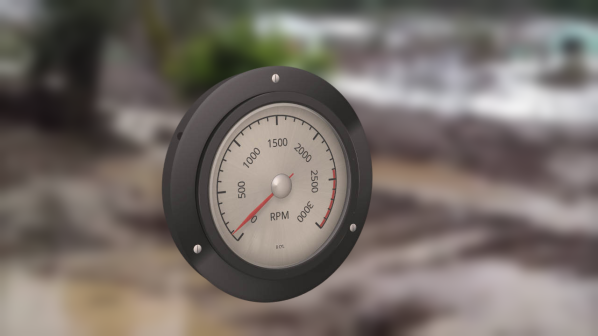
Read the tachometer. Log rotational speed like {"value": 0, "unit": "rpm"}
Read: {"value": 100, "unit": "rpm"}
